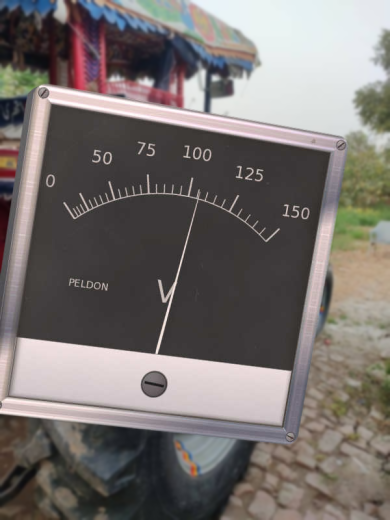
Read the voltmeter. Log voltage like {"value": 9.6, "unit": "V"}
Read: {"value": 105, "unit": "V"}
